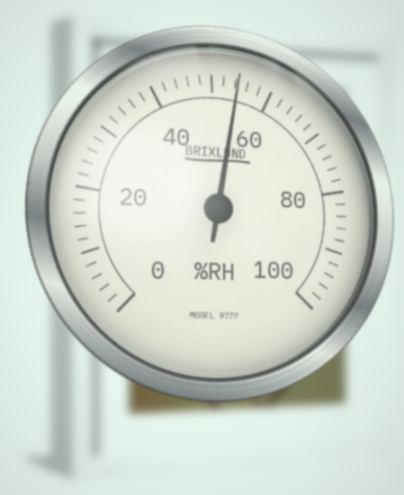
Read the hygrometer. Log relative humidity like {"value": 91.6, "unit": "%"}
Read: {"value": 54, "unit": "%"}
